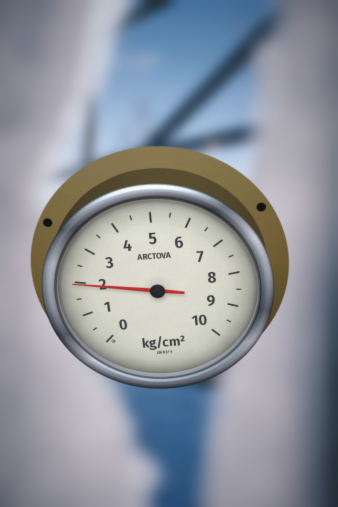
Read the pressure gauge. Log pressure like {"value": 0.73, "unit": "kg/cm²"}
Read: {"value": 2, "unit": "kg/cm²"}
